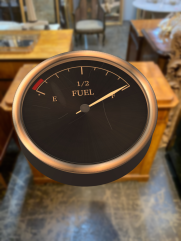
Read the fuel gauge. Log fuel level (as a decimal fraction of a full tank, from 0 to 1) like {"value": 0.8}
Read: {"value": 1}
